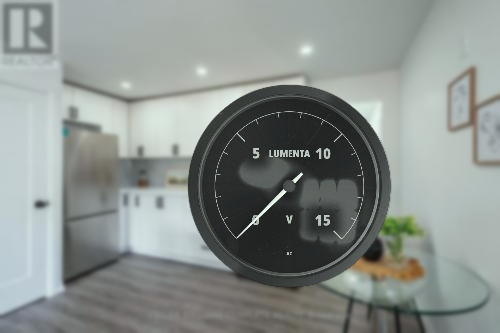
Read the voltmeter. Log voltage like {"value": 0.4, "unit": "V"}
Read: {"value": 0, "unit": "V"}
